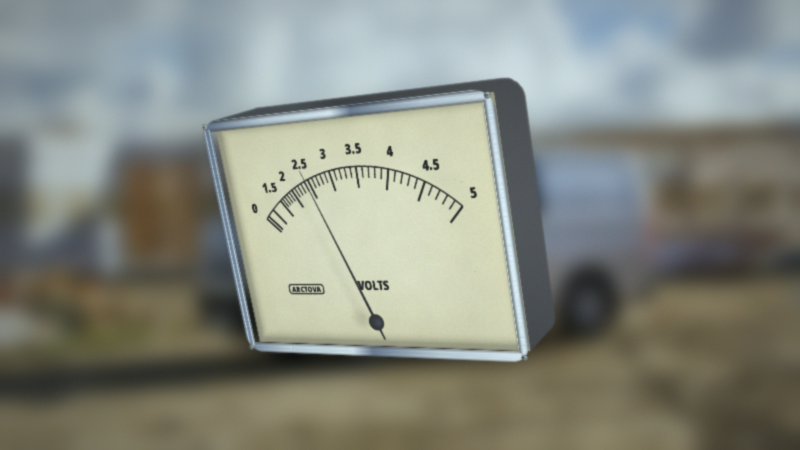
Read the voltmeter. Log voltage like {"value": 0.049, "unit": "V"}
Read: {"value": 2.5, "unit": "V"}
